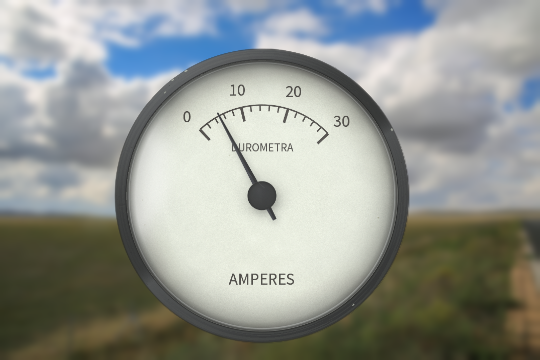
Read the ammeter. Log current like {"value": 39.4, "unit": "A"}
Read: {"value": 5, "unit": "A"}
